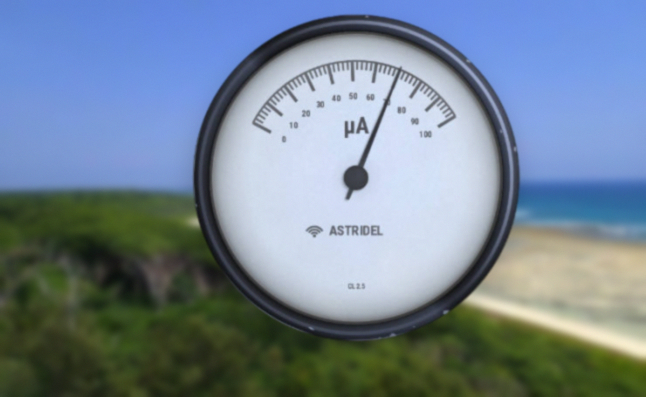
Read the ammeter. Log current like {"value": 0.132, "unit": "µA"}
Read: {"value": 70, "unit": "µA"}
